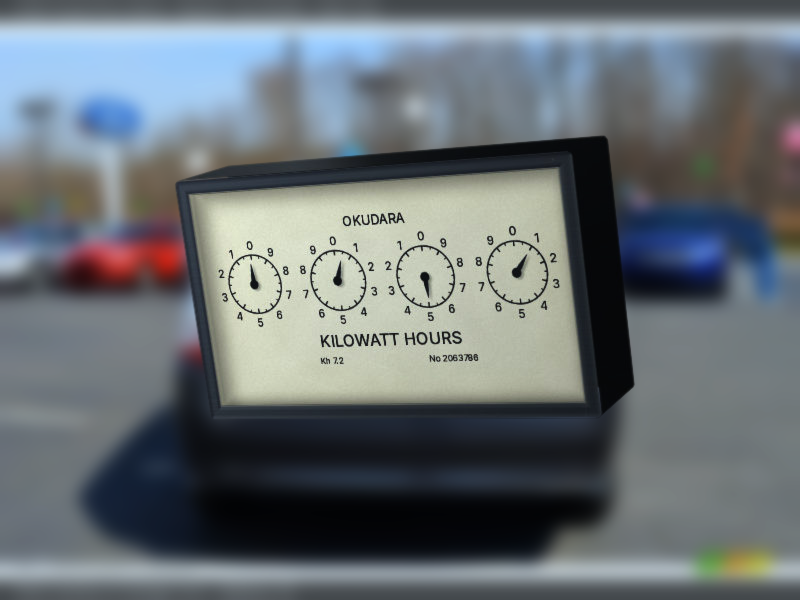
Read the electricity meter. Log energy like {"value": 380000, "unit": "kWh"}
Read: {"value": 51, "unit": "kWh"}
